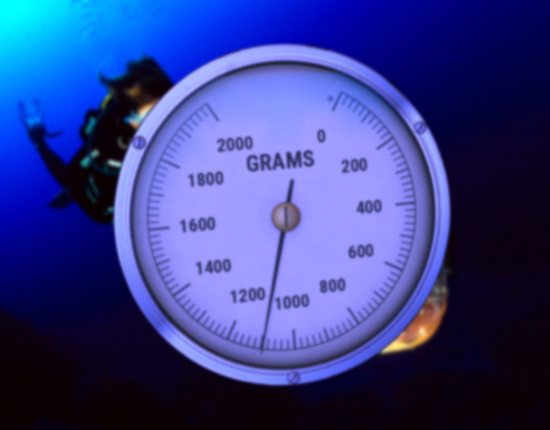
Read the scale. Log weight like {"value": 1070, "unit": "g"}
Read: {"value": 1100, "unit": "g"}
